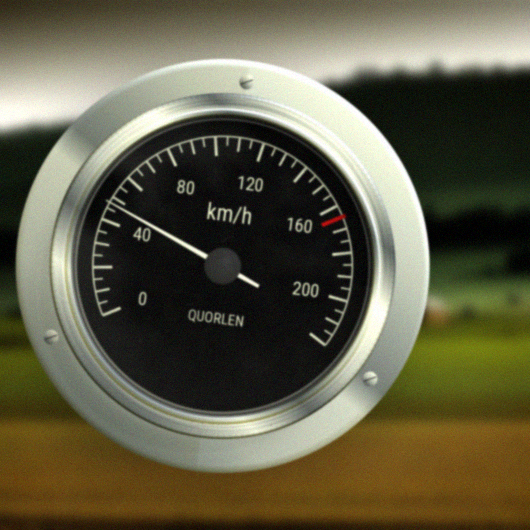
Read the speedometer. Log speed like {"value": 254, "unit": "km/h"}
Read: {"value": 47.5, "unit": "km/h"}
